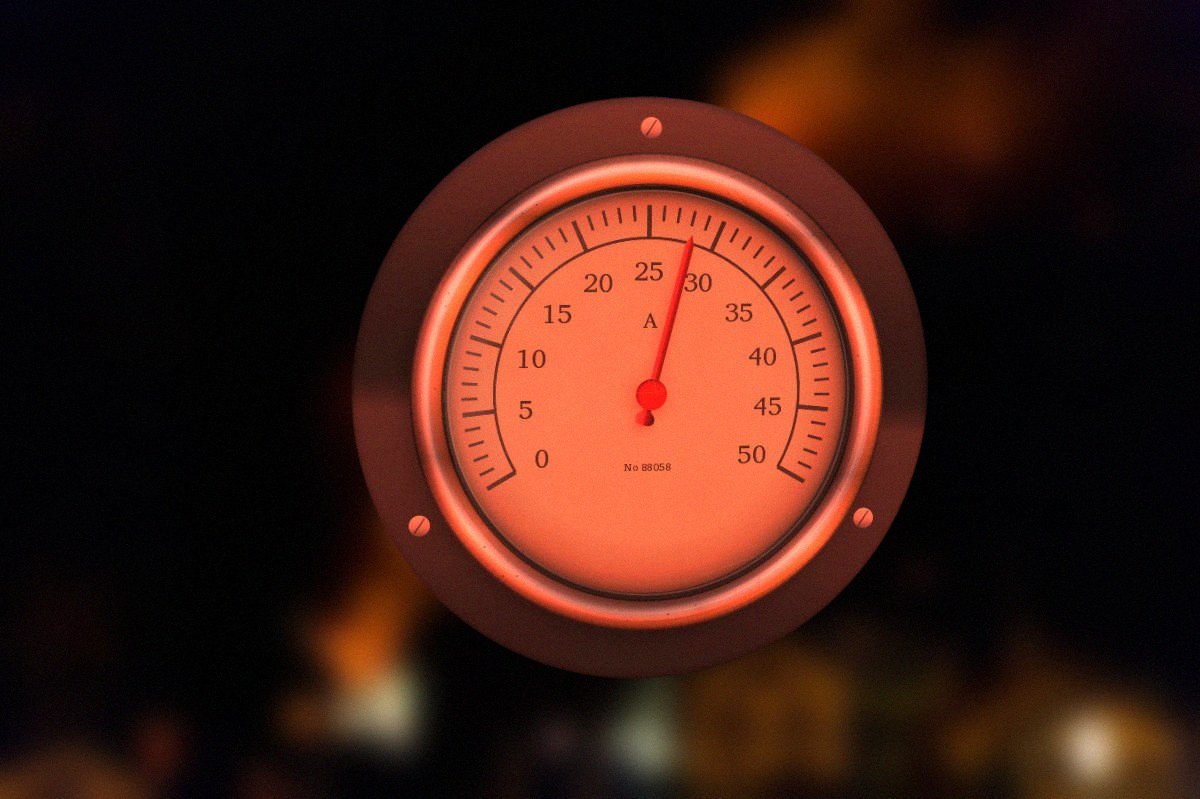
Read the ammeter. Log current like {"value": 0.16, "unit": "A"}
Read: {"value": 28, "unit": "A"}
